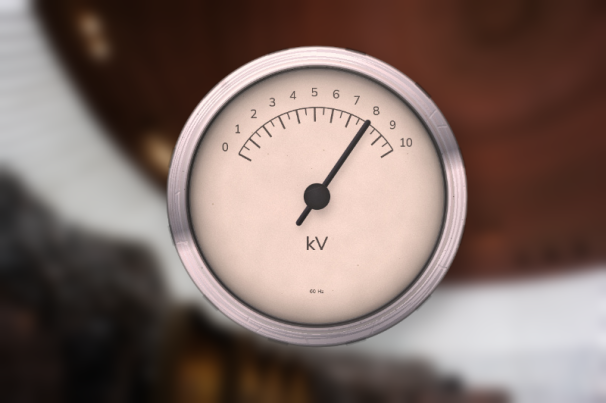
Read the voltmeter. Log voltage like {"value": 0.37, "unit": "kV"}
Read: {"value": 8, "unit": "kV"}
